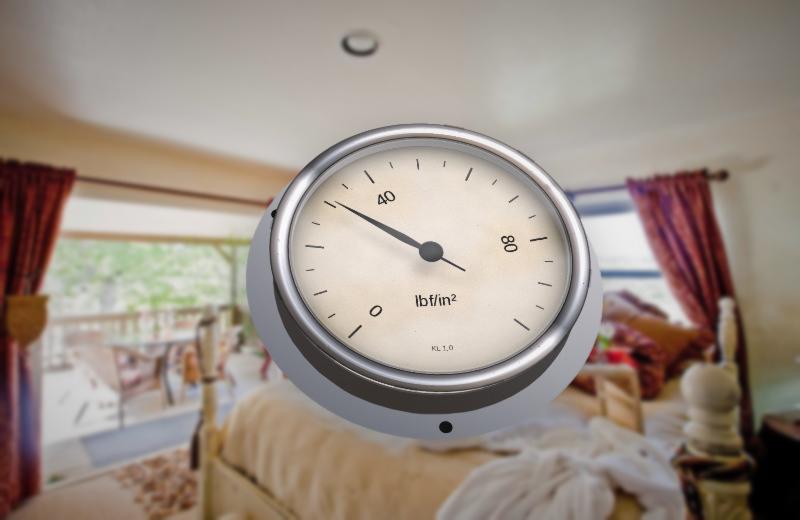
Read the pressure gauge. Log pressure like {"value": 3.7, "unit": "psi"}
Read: {"value": 30, "unit": "psi"}
